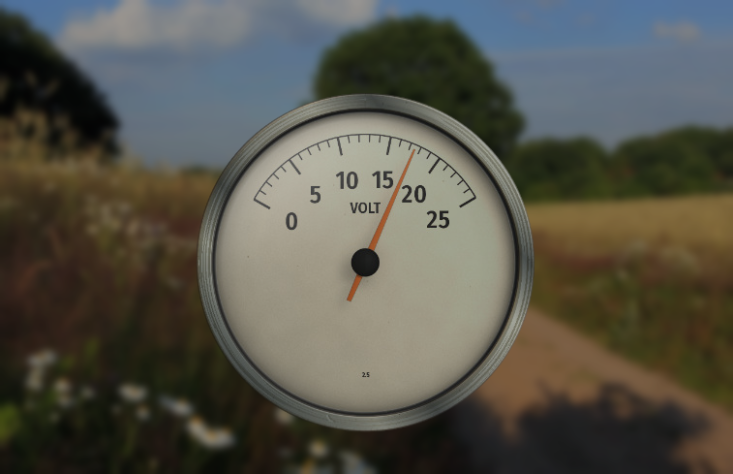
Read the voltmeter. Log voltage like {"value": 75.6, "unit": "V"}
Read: {"value": 17.5, "unit": "V"}
